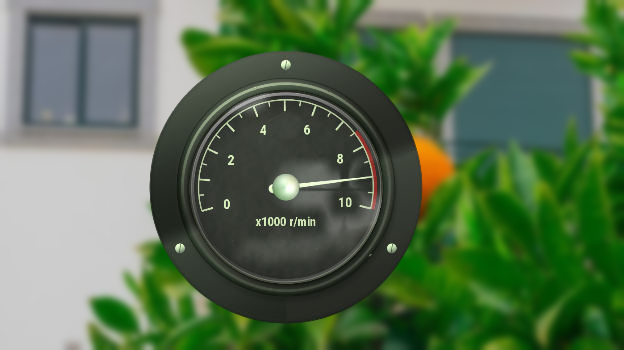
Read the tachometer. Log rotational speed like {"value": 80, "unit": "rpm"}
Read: {"value": 9000, "unit": "rpm"}
